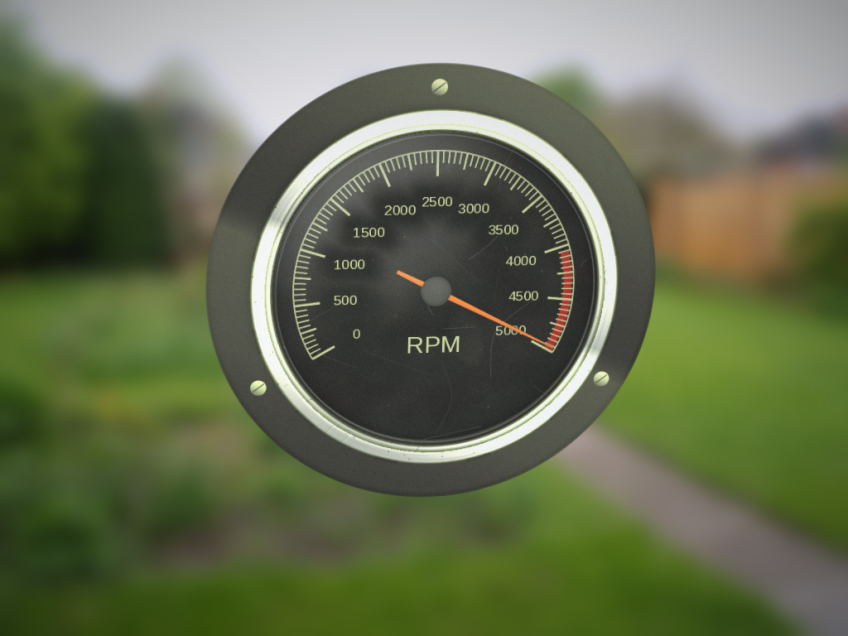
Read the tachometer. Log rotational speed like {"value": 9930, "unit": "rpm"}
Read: {"value": 4950, "unit": "rpm"}
